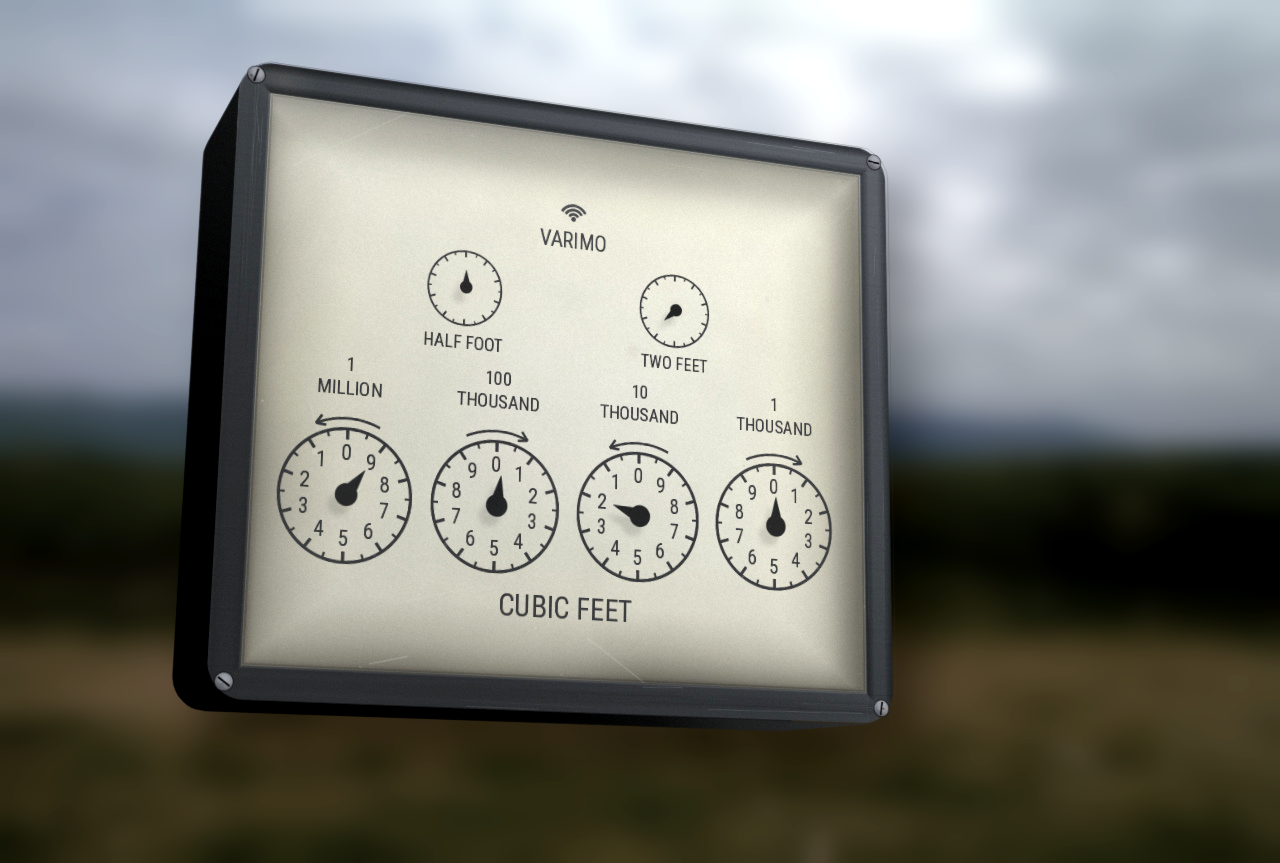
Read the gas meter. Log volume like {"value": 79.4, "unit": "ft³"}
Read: {"value": 902000, "unit": "ft³"}
